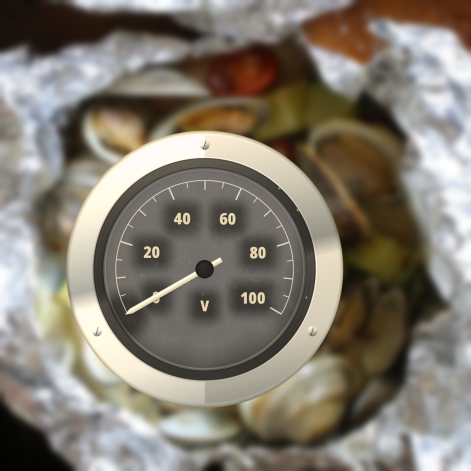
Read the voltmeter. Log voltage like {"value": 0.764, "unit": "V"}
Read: {"value": 0, "unit": "V"}
